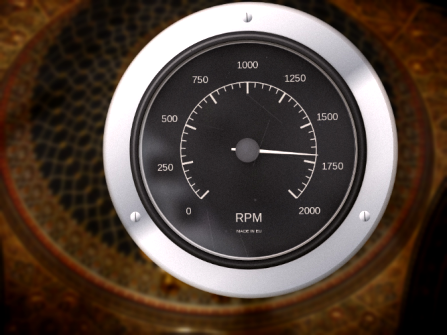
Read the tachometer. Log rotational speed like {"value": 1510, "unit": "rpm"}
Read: {"value": 1700, "unit": "rpm"}
